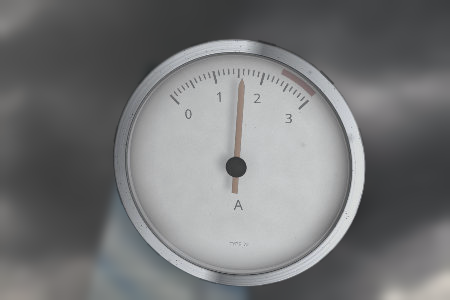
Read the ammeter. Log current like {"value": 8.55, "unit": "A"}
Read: {"value": 1.6, "unit": "A"}
